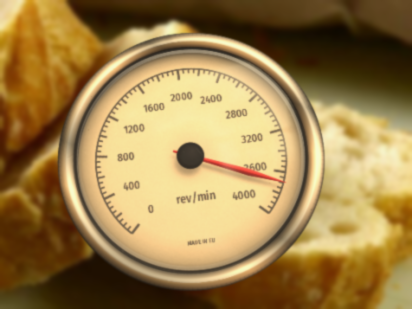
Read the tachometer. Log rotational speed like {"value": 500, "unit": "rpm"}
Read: {"value": 3700, "unit": "rpm"}
